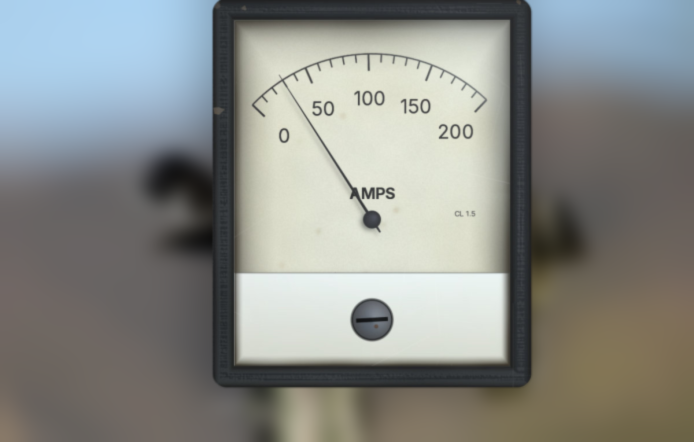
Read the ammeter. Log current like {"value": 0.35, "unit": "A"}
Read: {"value": 30, "unit": "A"}
